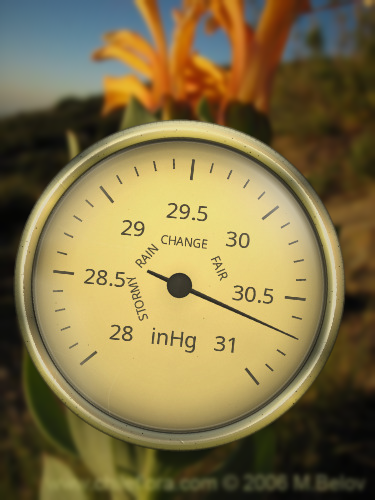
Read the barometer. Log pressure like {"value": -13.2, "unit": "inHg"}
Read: {"value": 30.7, "unit": "inHg"}
